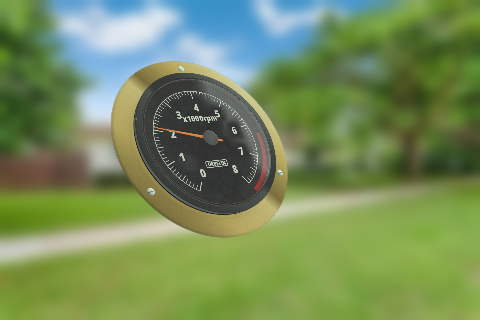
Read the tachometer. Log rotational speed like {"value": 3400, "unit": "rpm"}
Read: {"value": 2000, "unit": "rpm"}
